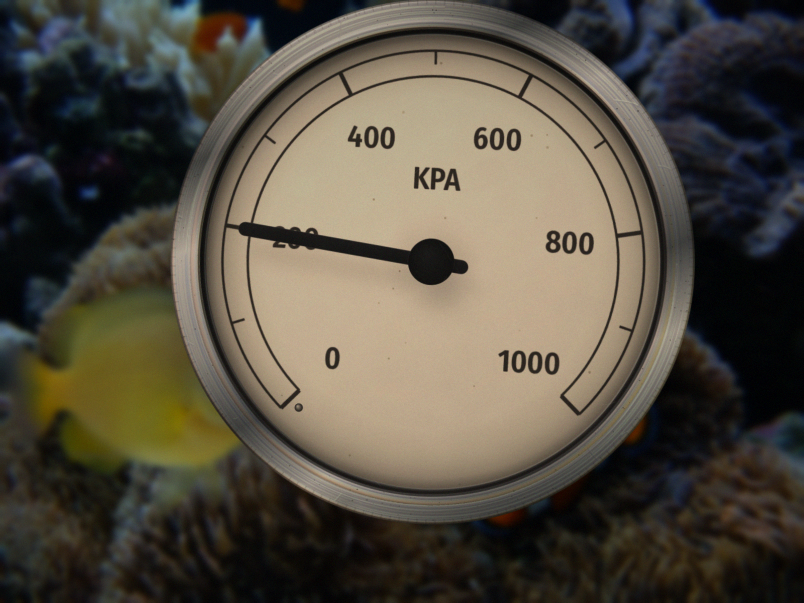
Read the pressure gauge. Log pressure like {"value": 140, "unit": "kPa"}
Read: {"value": 200, "unit": "kPa"}
